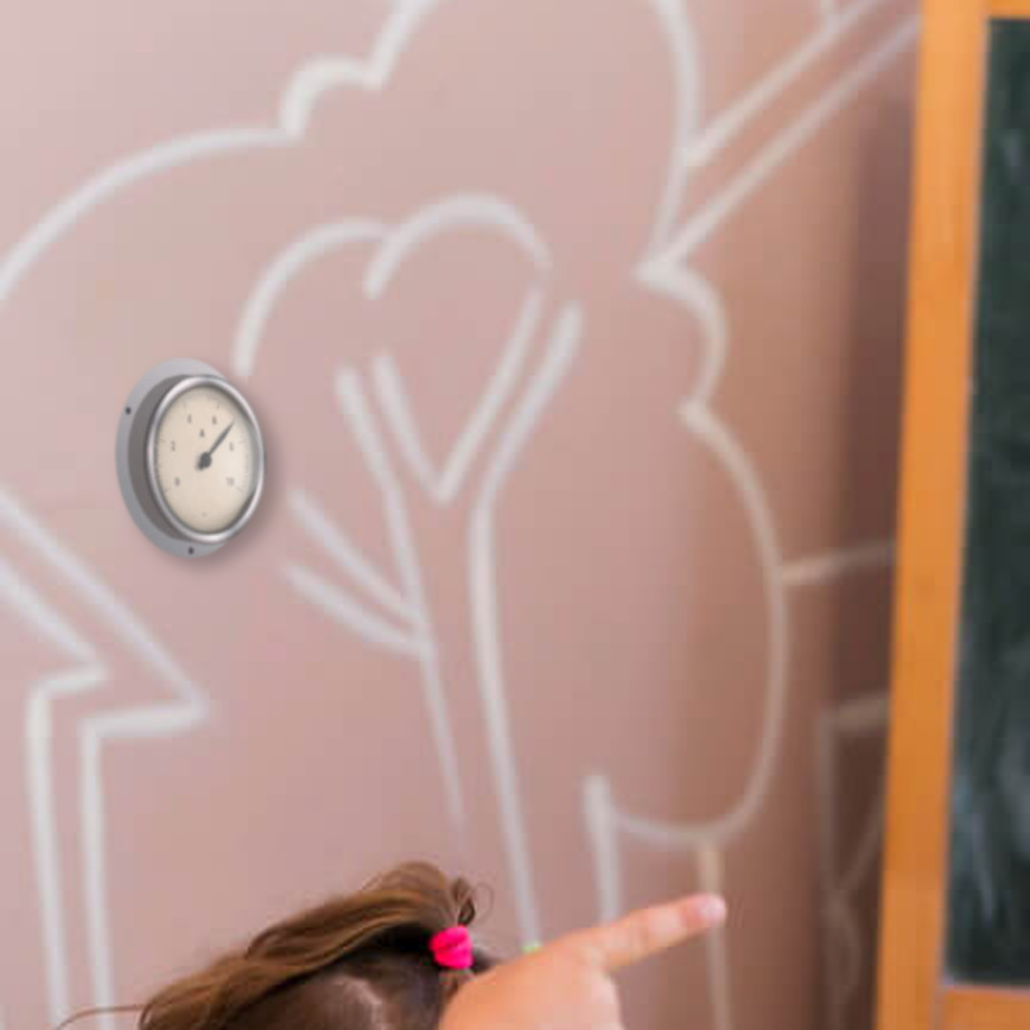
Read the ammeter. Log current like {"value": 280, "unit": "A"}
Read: {"value": 7, "unit": "A"}
